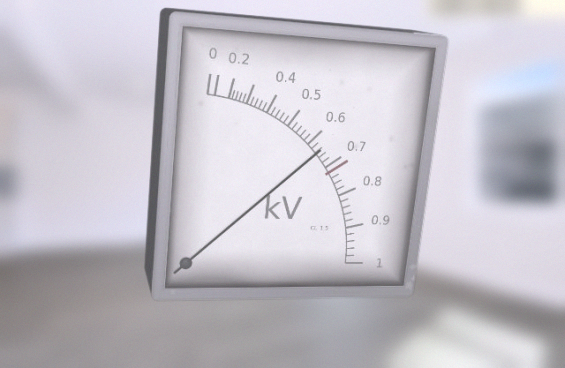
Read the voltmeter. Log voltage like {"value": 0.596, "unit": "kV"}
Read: {"value": 0.64, "unit": "kV"}
